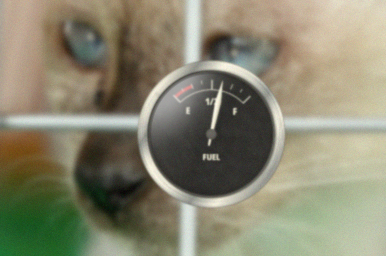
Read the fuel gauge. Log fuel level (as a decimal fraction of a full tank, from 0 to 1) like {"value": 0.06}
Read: {"value": 0.625}
